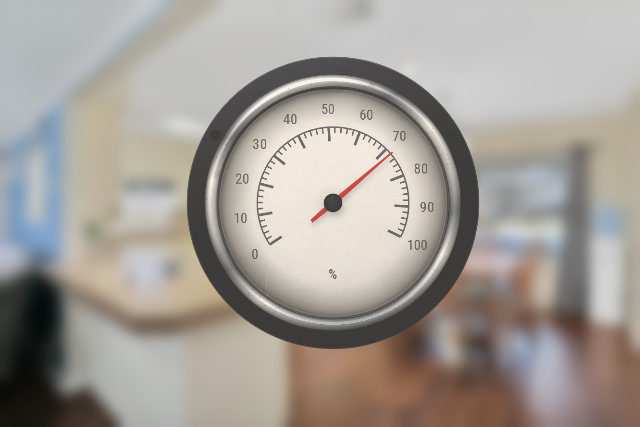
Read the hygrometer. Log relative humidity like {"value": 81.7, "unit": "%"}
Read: {"value": 72, "unit": "%"}
